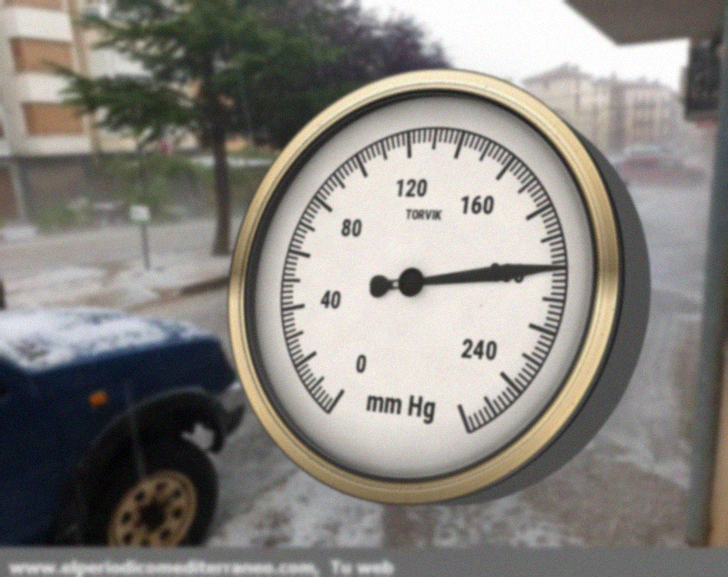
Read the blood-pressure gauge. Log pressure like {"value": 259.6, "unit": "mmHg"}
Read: {"value": 200, "unit": "mmHg"}
